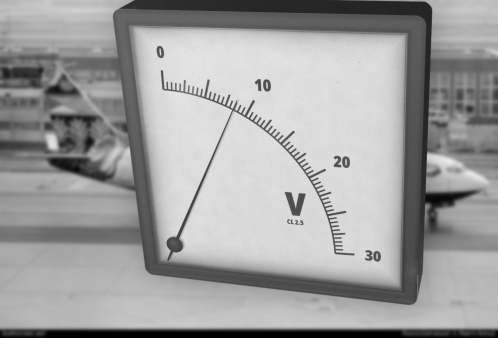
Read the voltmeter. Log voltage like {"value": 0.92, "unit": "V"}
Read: {"value": 8.5, "unit": "V"}
